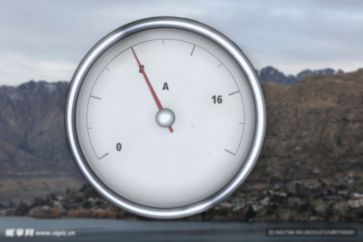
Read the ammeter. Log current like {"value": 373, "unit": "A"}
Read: {"value": 8, "unit": "A"}
